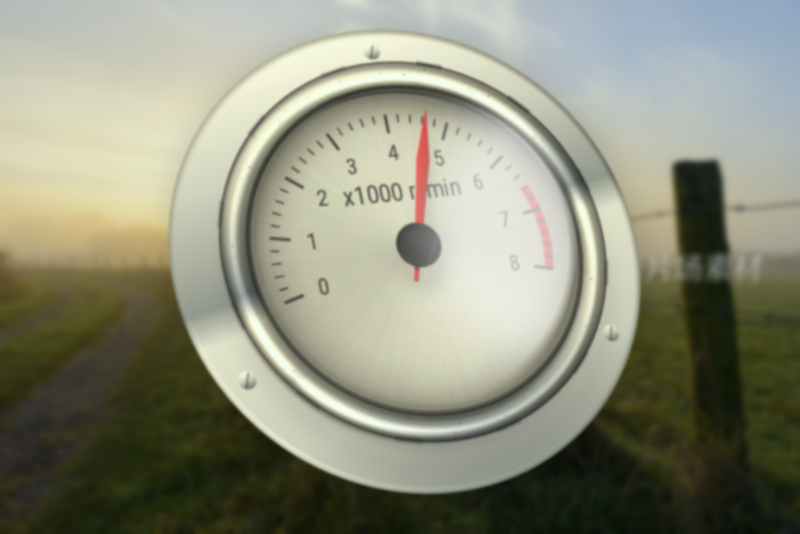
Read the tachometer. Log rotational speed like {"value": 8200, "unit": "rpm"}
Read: {"value": 4600, "unit": "rpm"}
